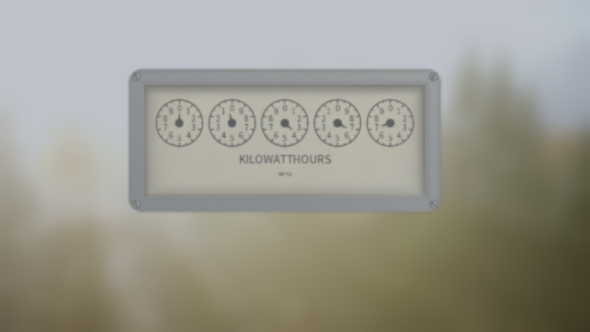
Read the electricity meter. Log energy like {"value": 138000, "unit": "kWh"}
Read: {"value": 367, "unit": "kWh"}
